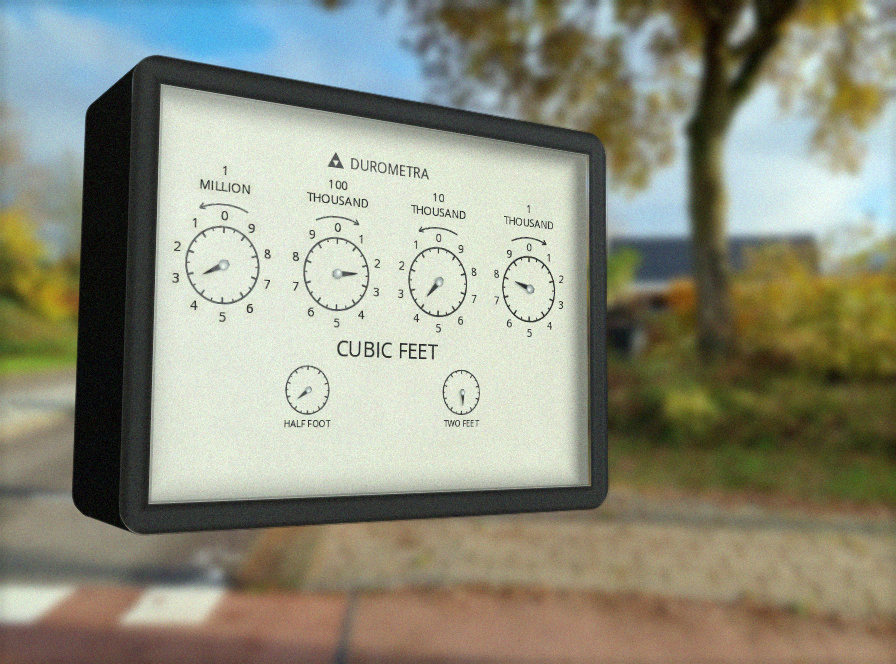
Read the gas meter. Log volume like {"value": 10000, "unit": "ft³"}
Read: {"value": 323800, "unit": "ft³"}
